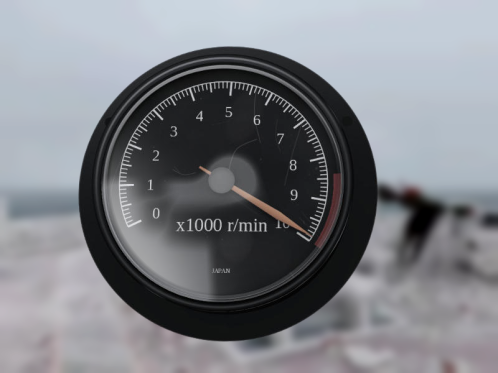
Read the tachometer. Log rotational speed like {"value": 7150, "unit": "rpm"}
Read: {"value": 9900, "unit": "rpm"}
